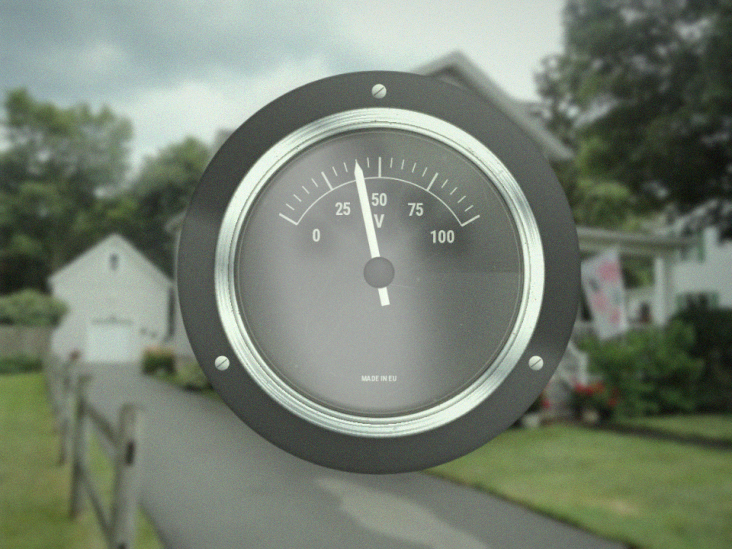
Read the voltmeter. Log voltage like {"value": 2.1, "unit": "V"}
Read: {"value": 40, "unit": "V"}
